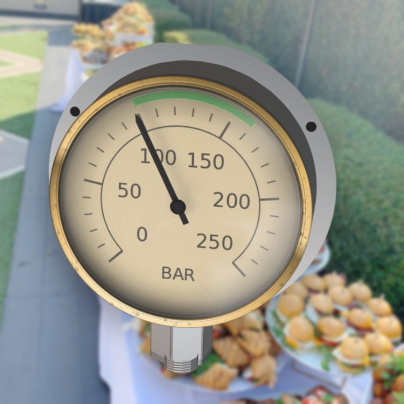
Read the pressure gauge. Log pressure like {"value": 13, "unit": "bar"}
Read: {"value": 100, "unit": "bar"}
